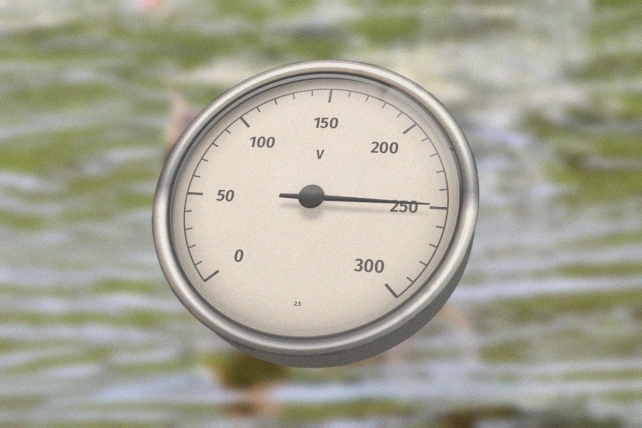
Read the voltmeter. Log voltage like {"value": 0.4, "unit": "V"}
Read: {"value": 250, "unit": "V"}
